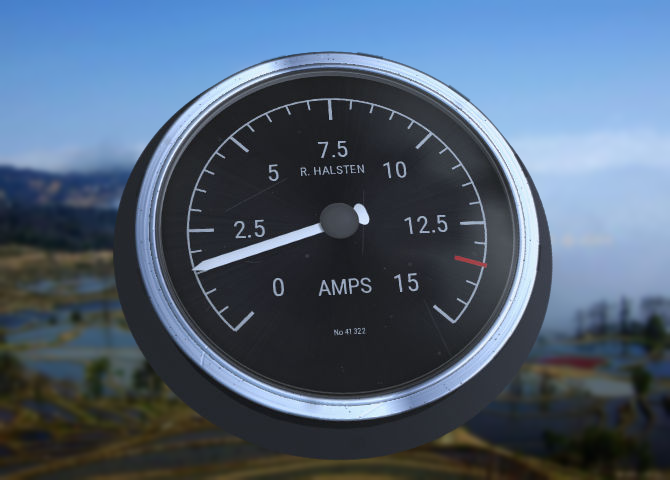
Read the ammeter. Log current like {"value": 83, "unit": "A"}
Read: {"value": 1.5, "unit": "A"}
